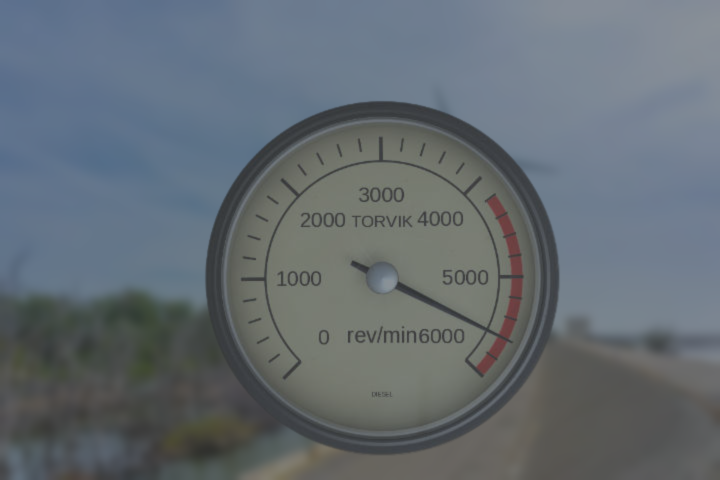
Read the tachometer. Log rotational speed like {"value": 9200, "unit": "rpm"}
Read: {"value": 5600, "unit": "rpm"}
